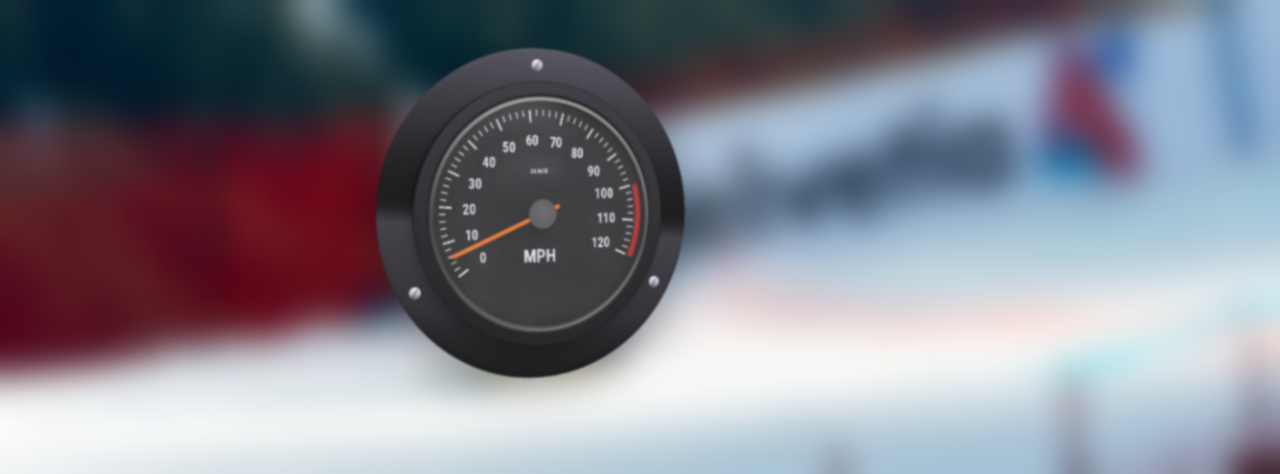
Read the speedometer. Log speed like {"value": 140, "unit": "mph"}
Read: {"value": 6, "unit": "mph"}
